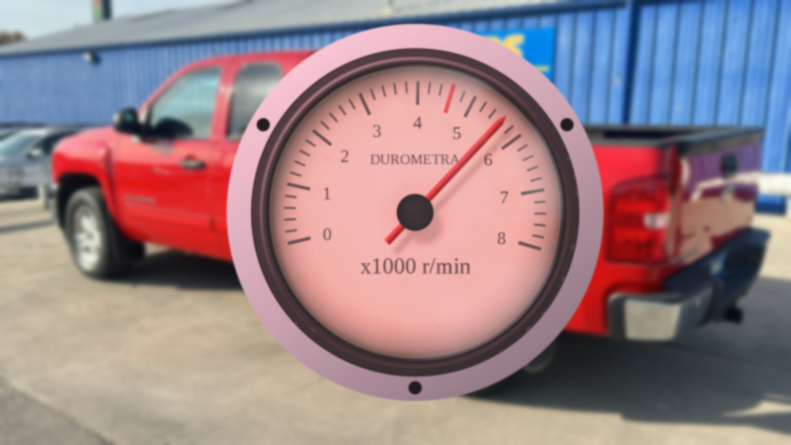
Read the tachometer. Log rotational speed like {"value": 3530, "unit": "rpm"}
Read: {"value": 5600, "unit": "rpm"}
